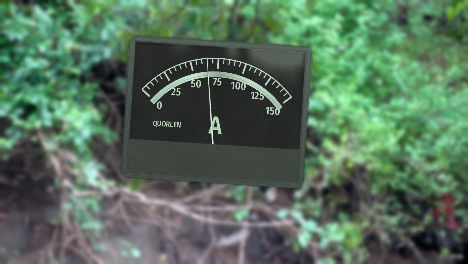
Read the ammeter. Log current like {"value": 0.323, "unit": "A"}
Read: {"value": 65, "unit": "A"}
